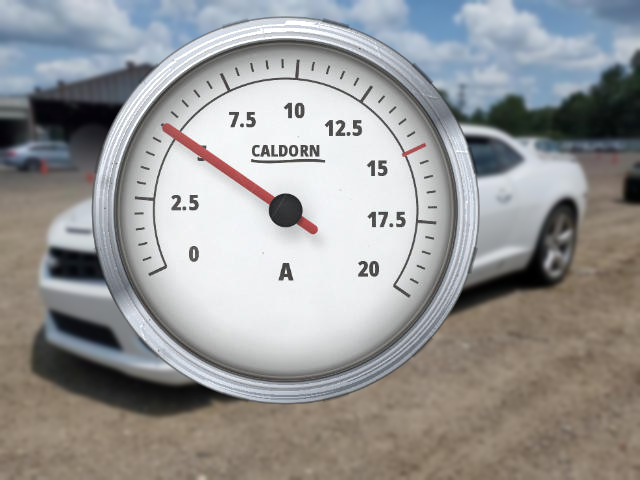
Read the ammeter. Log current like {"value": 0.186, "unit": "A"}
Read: {"value": 5, "unit": "A"}
